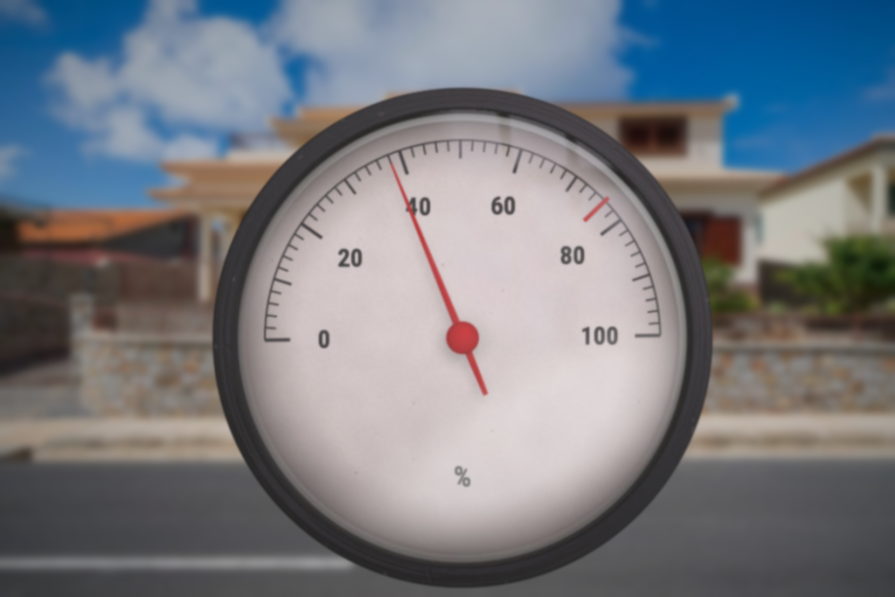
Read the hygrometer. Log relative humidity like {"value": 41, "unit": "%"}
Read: {"value": 38, "unit": "%"}
